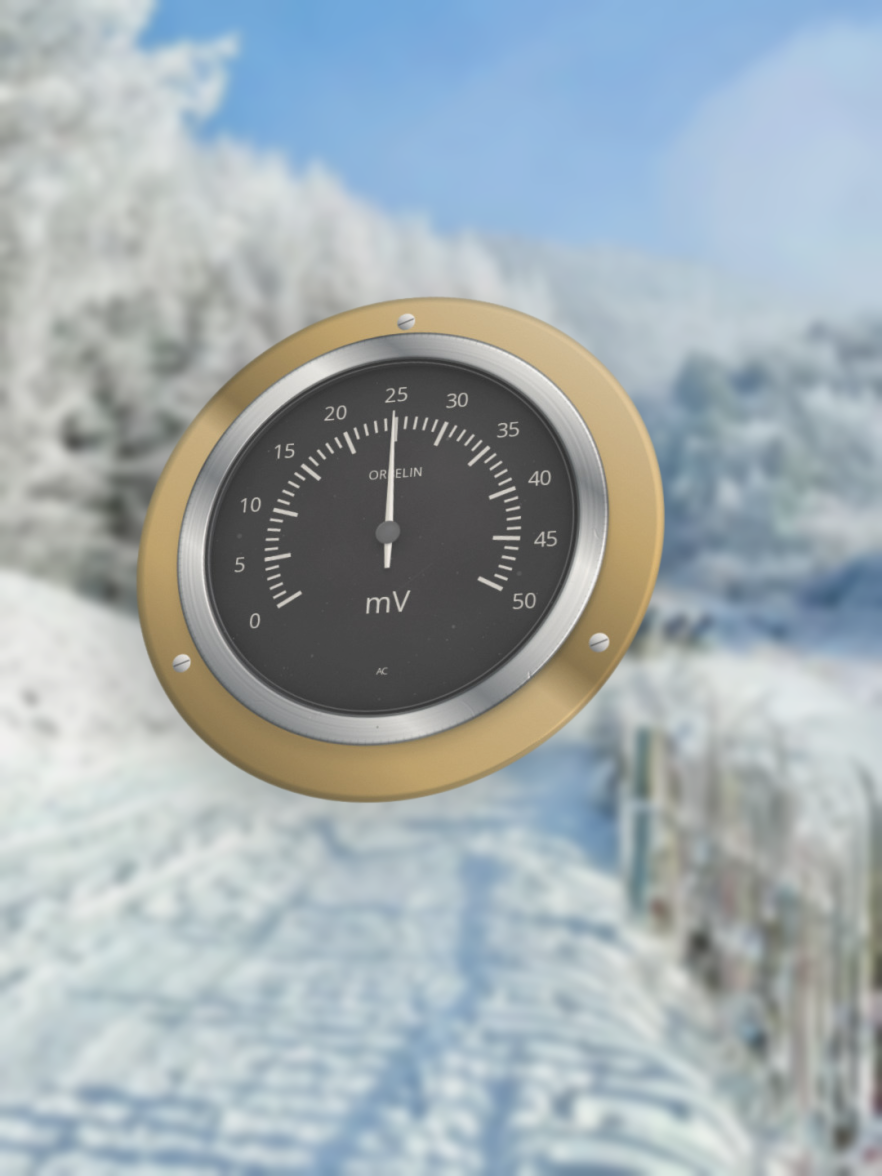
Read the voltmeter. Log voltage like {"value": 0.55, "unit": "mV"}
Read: {"value": 25, "unit": "mV"}
